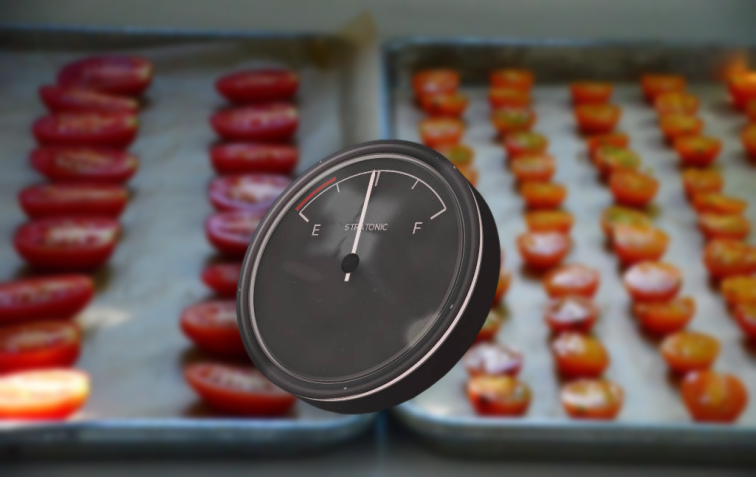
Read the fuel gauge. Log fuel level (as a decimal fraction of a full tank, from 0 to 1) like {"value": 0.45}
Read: {"value": 0.5}
